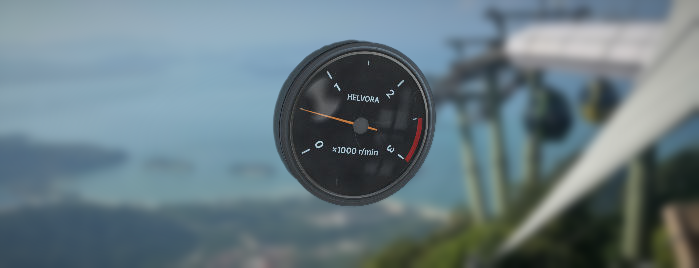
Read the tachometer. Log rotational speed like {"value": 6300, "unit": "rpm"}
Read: {"value": 500, "unit": "rpm"}
